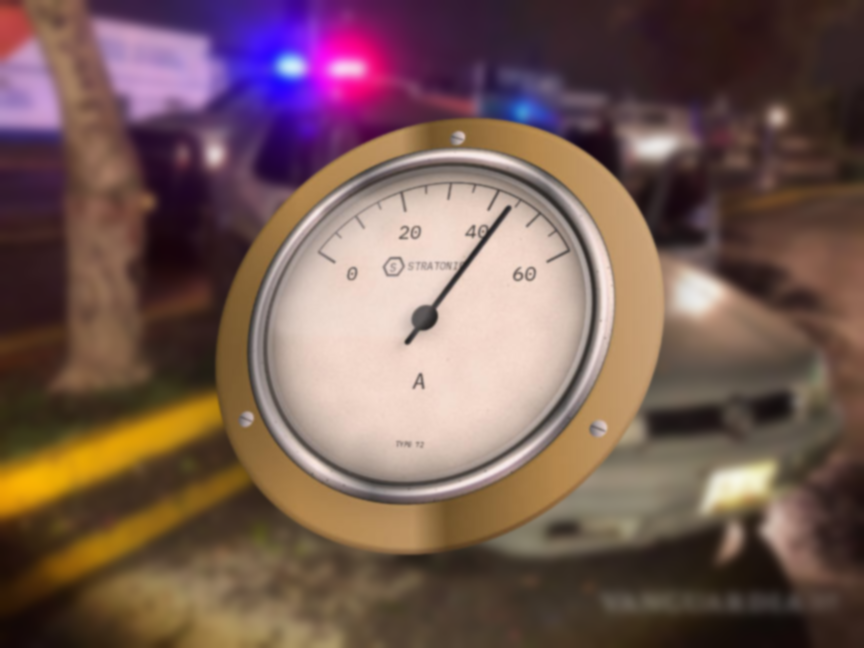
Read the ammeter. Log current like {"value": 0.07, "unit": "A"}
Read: {"value": 45, "unit": "A"}
